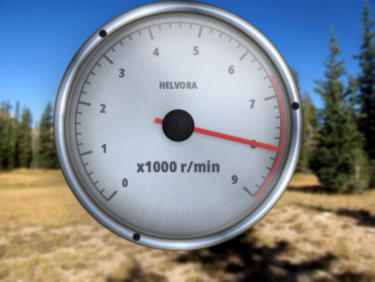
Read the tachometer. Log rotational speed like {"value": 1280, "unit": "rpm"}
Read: {"value": 8000, "unit": "rpm"}
